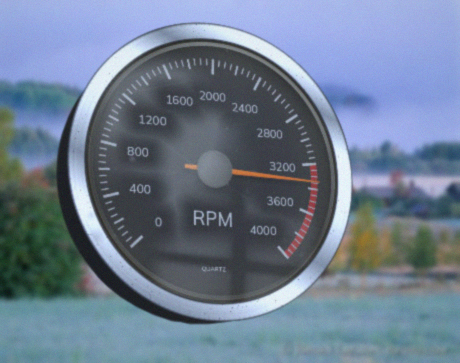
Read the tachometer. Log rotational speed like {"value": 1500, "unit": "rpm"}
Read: {"value": 3350, "unit": "rpm"}
